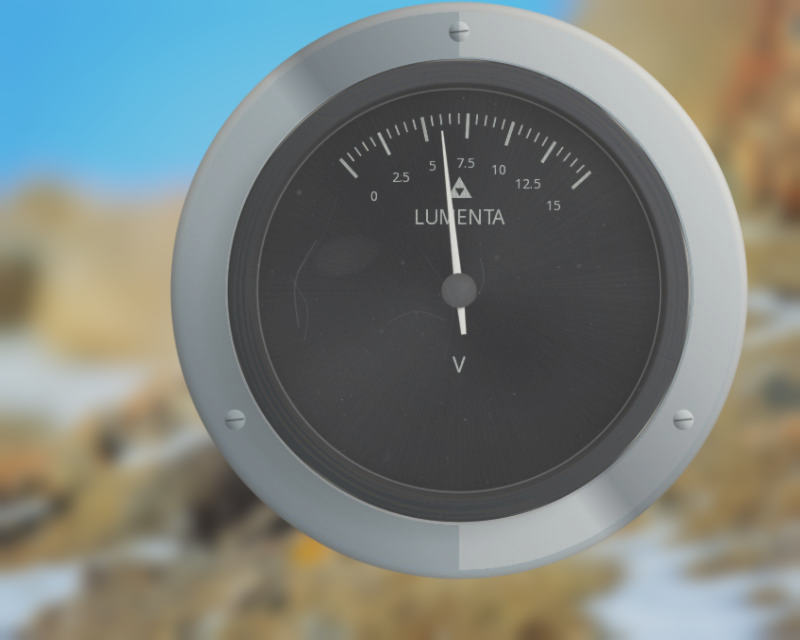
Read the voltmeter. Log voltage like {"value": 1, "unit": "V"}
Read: {"value": 6, "unit": "V"}
